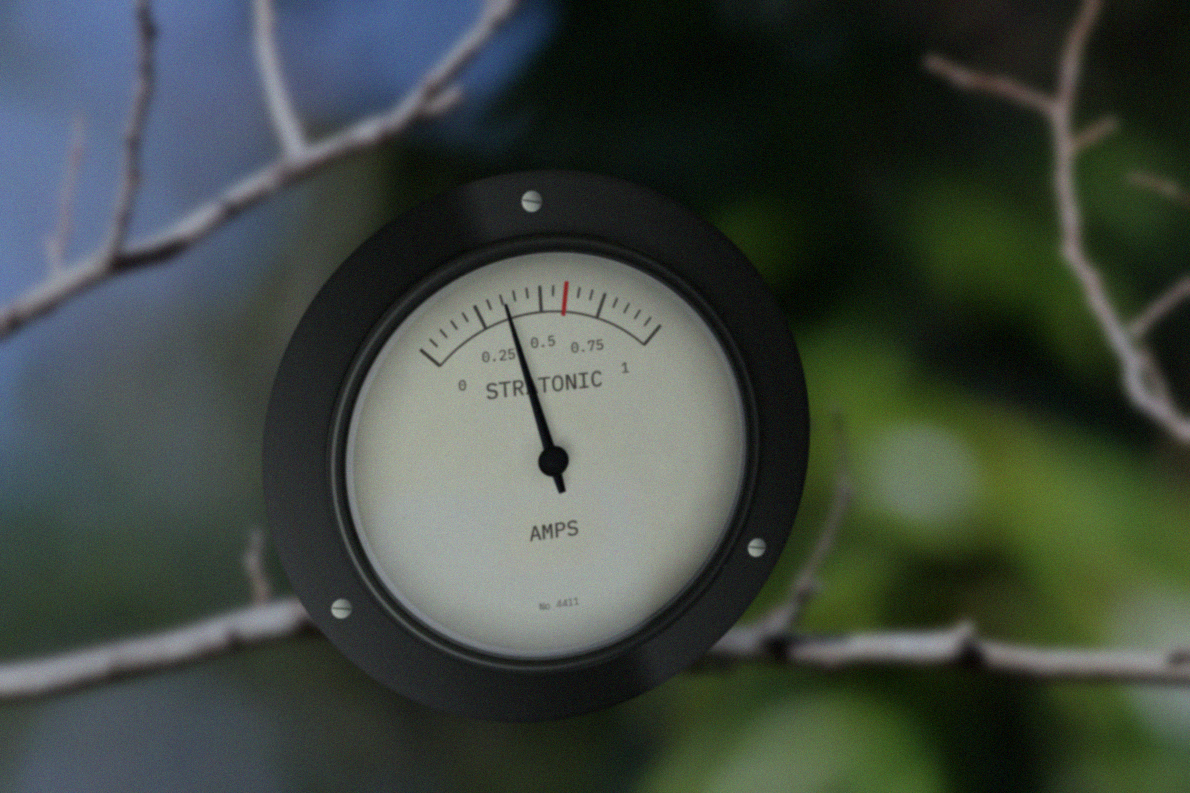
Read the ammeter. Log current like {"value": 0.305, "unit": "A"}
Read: {"value": 0.35, "unit": "A"}
